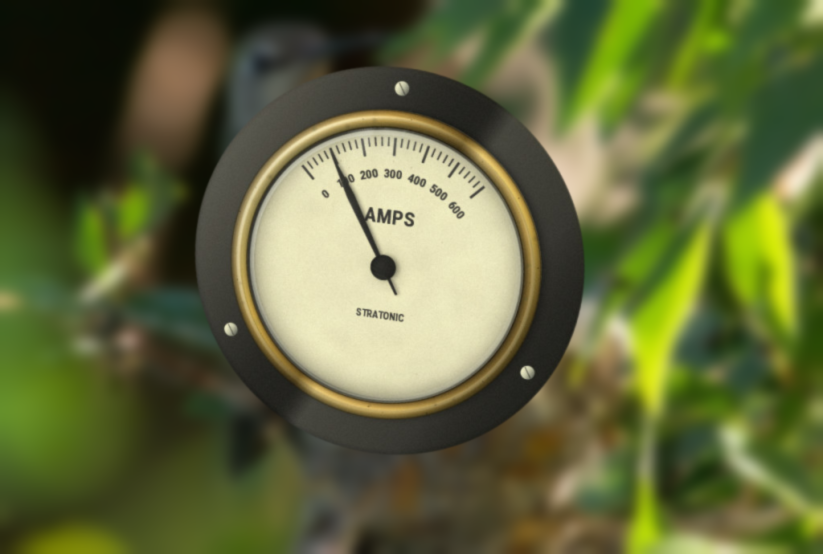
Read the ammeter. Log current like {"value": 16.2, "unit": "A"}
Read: {"value": 100, "unit": "A"}
